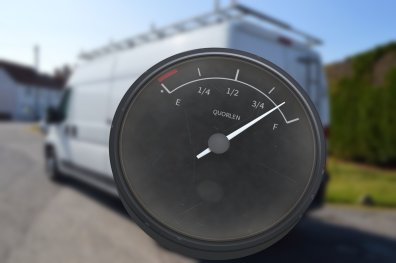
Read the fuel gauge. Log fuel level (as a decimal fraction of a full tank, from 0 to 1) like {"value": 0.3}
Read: {"value": 0.875}
